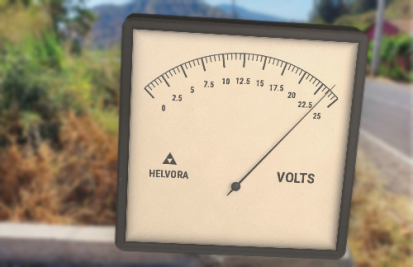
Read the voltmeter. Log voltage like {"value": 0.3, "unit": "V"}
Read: {"value": 23.5, "unit": "V"}
